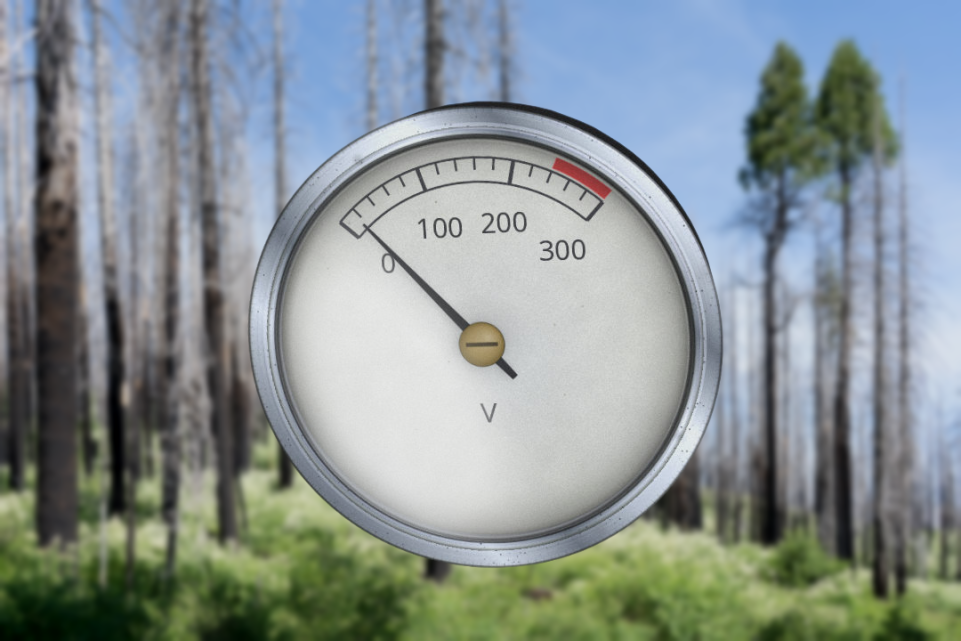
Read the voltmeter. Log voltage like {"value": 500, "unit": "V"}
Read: {"value": 20, "unit": "V"}
